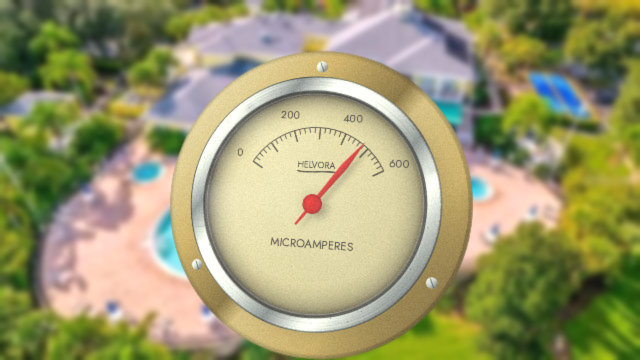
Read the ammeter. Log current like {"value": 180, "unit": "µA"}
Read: {"value": 480, "unit": "µA"}
